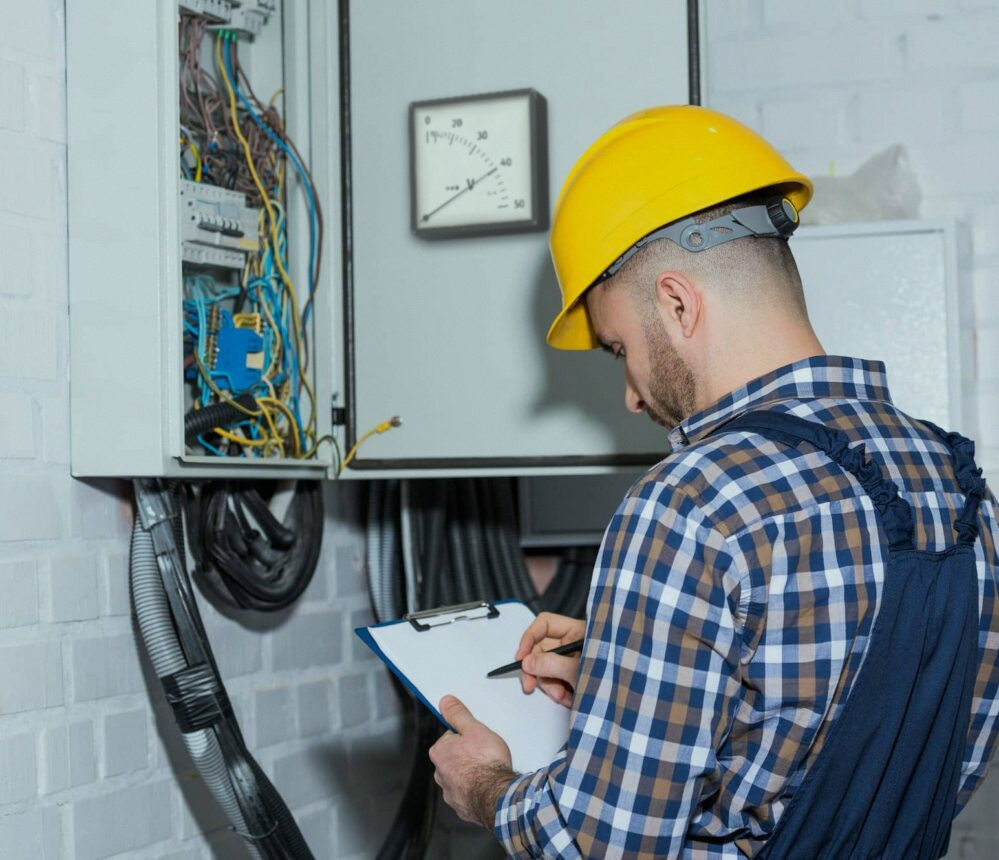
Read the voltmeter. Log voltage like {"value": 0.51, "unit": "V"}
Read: {"value": 40, "unit": "V"}
